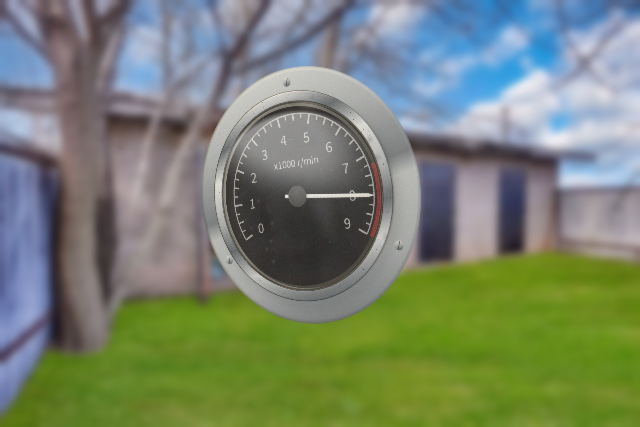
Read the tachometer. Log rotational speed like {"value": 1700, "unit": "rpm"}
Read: {"value": 8000, "unit": "rpm"}
